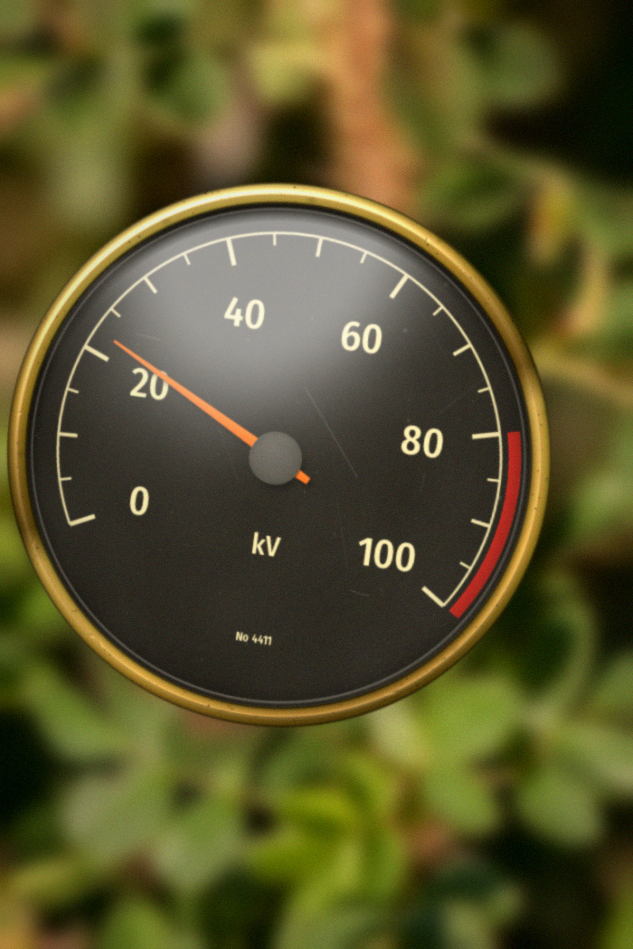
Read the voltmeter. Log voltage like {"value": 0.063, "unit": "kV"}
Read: {"value": 22.5, "unit": "kV"}
